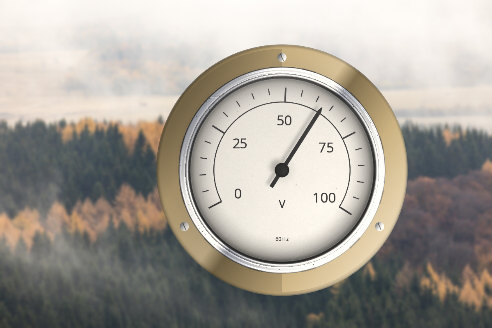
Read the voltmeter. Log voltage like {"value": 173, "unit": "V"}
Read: {"value": 62.5, "unit": "V"}
